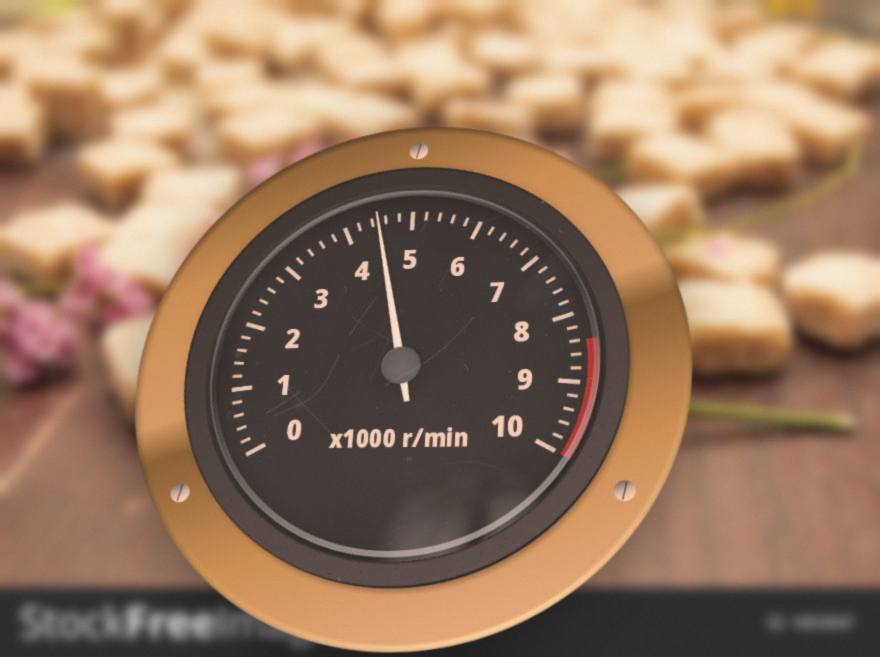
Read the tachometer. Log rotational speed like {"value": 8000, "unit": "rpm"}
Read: {"value": 4500, "unit": "rpm"}
